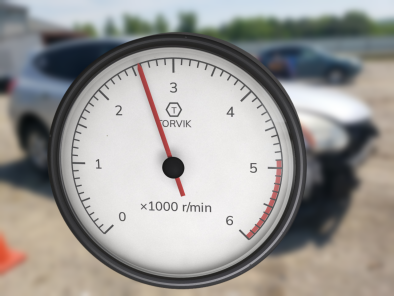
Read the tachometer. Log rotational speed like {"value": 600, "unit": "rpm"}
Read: {"value": 2600, "unit": "rpm"}
